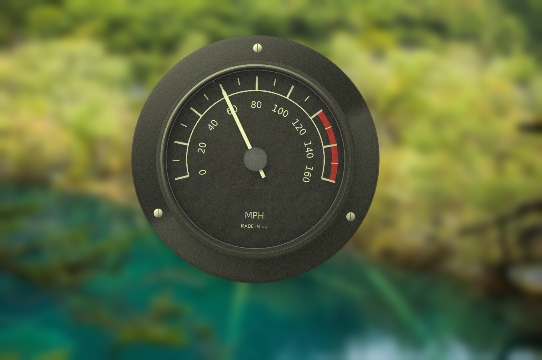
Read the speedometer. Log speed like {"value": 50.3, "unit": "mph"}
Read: {"value": 60, "unit": "mph"}
